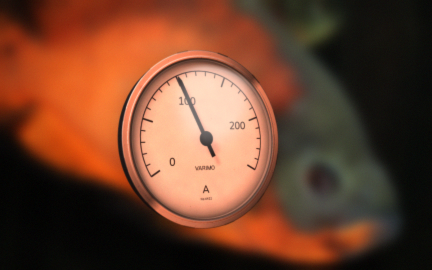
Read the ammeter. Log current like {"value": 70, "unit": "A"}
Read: {"value": 100, "unit": "A"}
